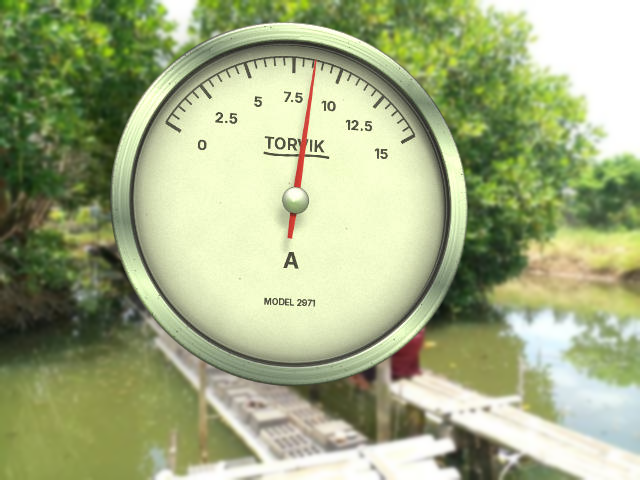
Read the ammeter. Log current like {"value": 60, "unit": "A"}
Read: {"value": 8.5, "unit": "A"}
